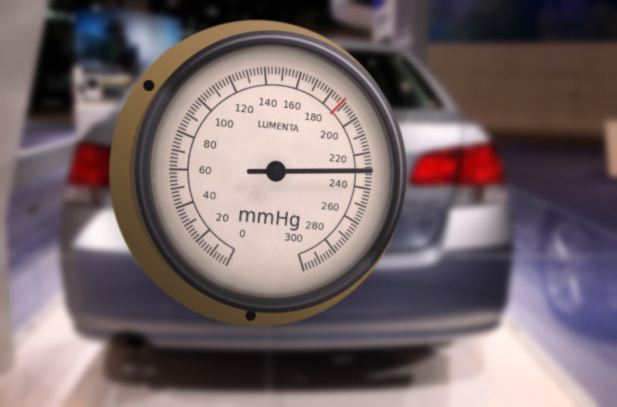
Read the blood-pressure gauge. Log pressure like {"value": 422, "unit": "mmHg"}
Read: {"value": 230, "unit": "mmHg"}
